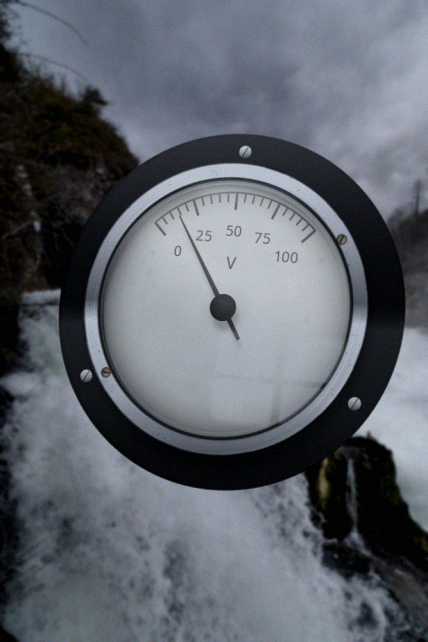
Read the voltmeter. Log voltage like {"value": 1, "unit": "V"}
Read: {"value": 15, "unit": "V"}
